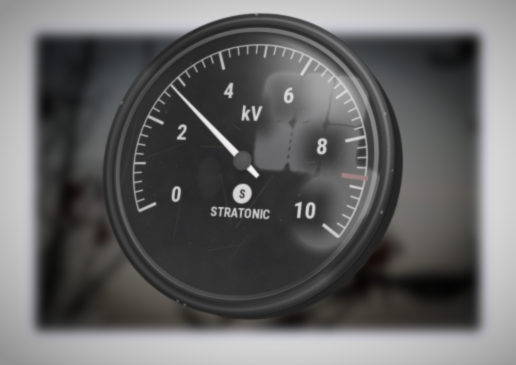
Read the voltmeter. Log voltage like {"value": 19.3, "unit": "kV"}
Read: {"value": 2.8, "unit": "kV"}
